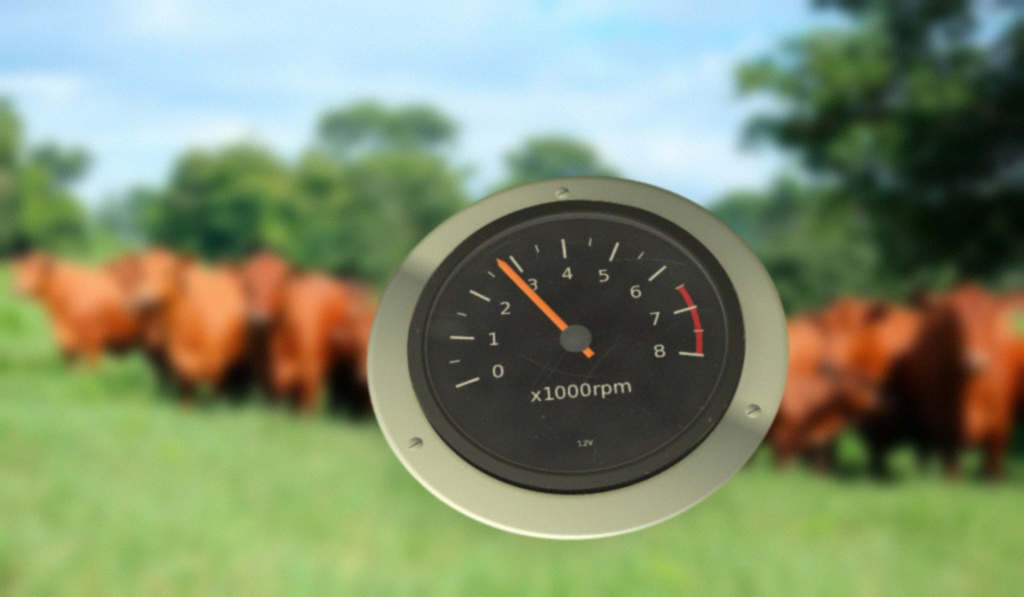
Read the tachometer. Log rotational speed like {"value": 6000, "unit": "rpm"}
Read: {"value": 2750, "unit": "rpm"}
